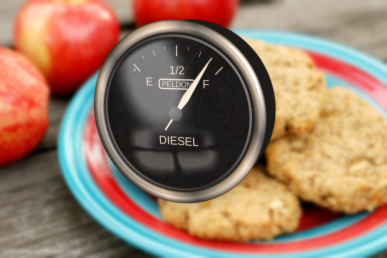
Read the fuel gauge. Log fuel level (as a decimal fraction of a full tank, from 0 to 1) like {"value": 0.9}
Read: {"value": 0.875}
